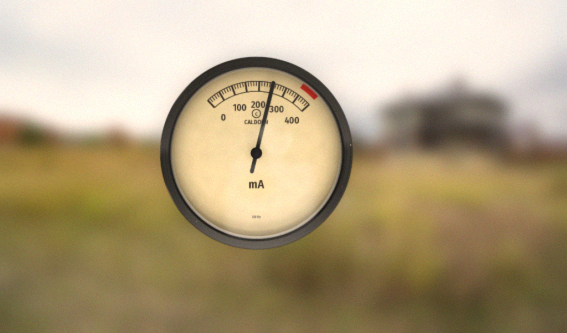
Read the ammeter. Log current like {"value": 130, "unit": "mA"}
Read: {"value": 250, "unit": "mA"}
